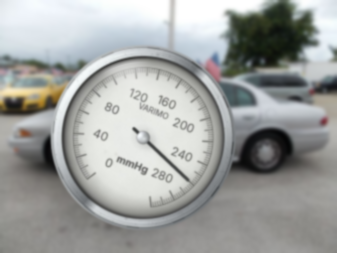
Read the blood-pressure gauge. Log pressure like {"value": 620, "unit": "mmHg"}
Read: {"value": 260, "unit": "mmHg"}
